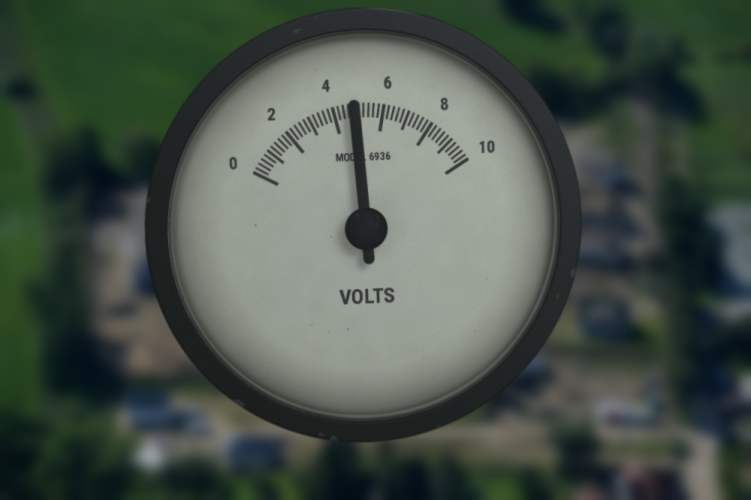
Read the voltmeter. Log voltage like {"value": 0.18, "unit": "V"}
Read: {"value": 4.8, "unit": "V"}
